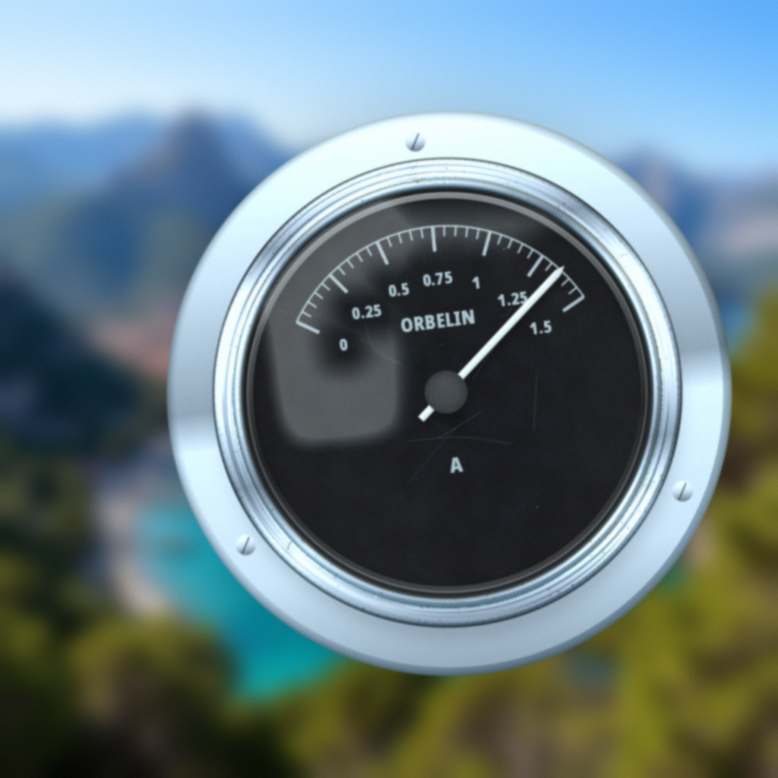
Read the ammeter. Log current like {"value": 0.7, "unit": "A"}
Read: {"value": 1.35, "unit": "A"}
